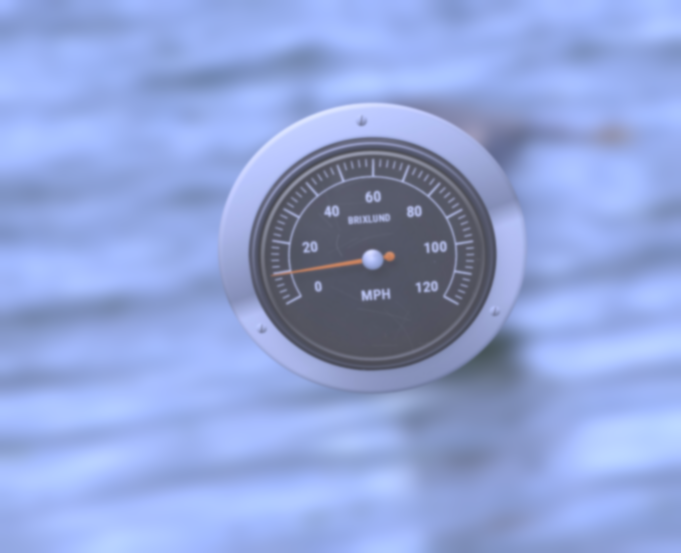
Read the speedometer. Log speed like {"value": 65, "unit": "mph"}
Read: {"value": 10, "unit": "mph"}
